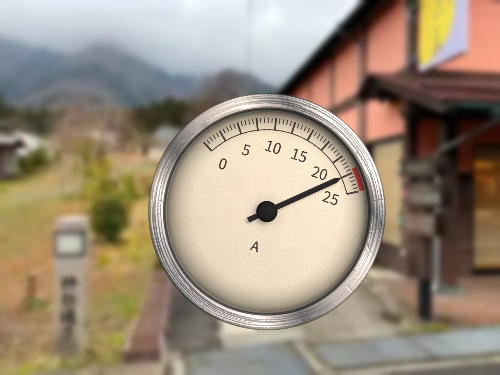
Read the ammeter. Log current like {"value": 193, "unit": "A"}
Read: {"value": 22.5, "unit": "A"}
